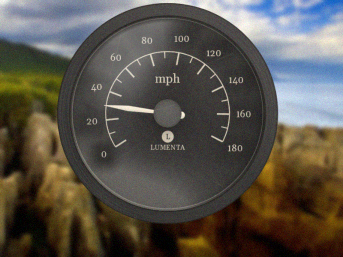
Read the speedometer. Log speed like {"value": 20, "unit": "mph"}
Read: {"value": 30, "unit": "mph"}
